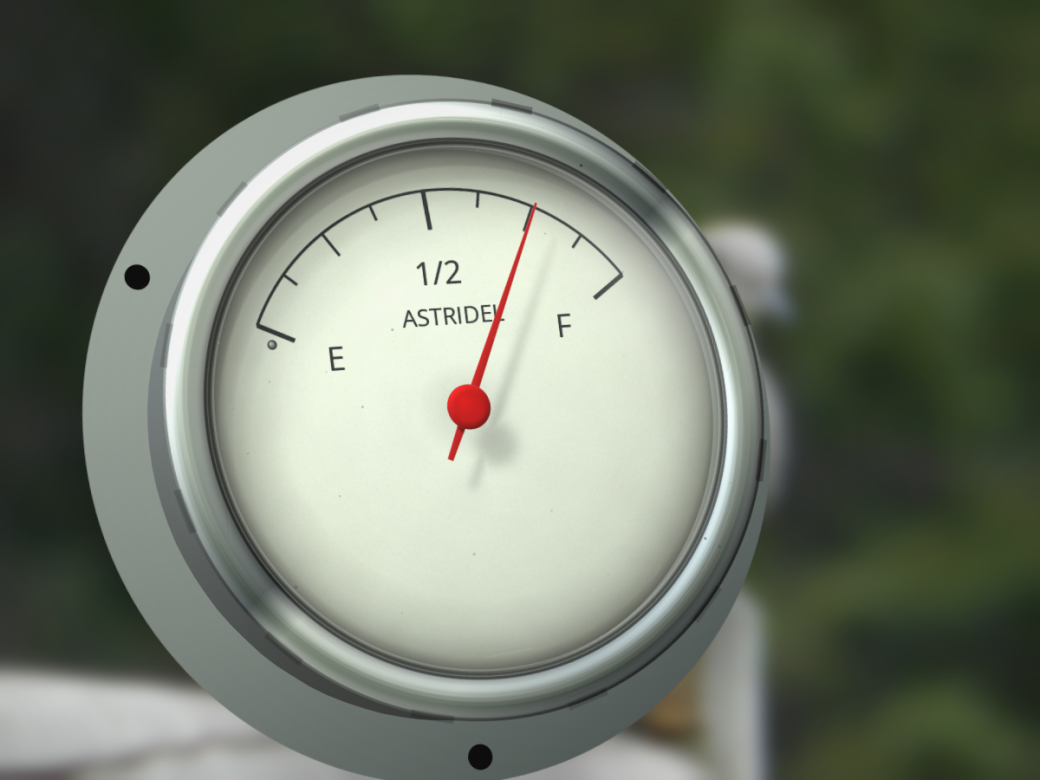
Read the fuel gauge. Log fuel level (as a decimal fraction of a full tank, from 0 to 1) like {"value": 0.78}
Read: {"value": 0.75}
